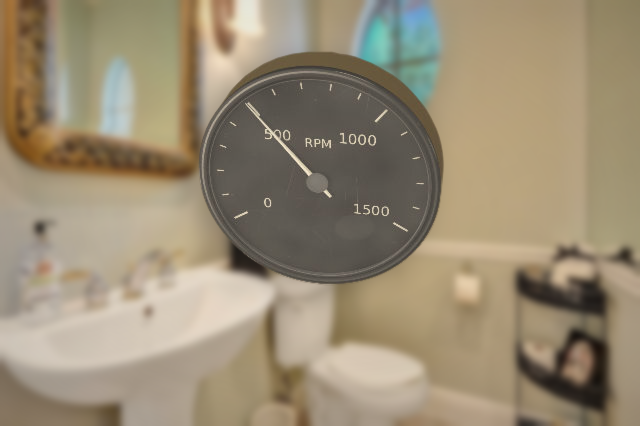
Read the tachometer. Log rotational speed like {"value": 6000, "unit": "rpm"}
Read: {"value": 500, "unit": "rpm"}
